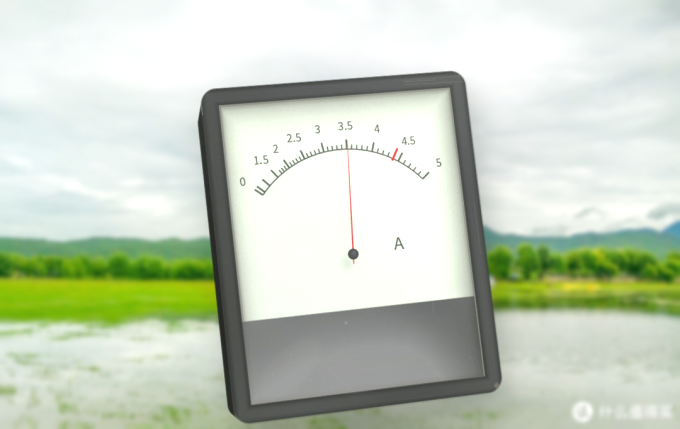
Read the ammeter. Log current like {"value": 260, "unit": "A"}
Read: {"value": 3.5, "unit": "A"}
